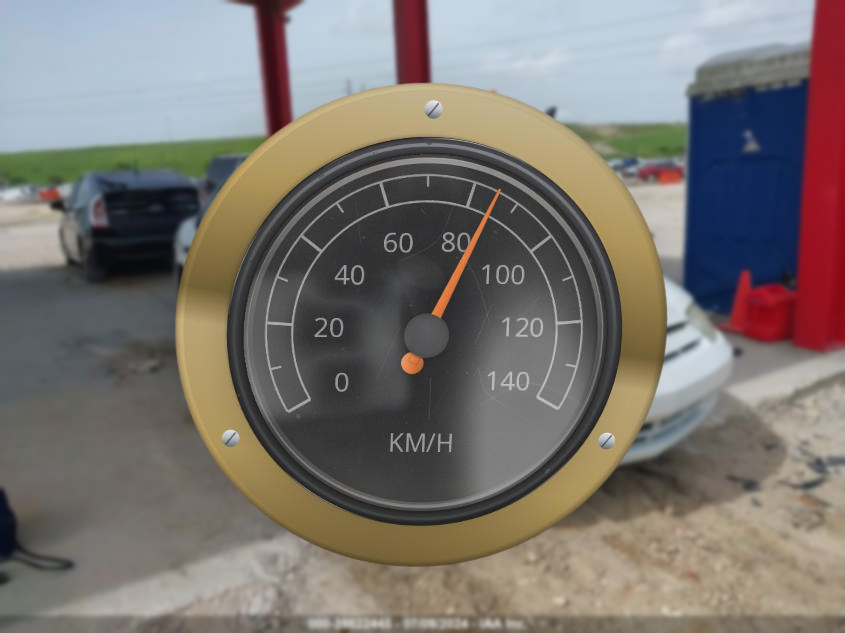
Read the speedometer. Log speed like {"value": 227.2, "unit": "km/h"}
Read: {"value": 85, "unit": "km/h"}
